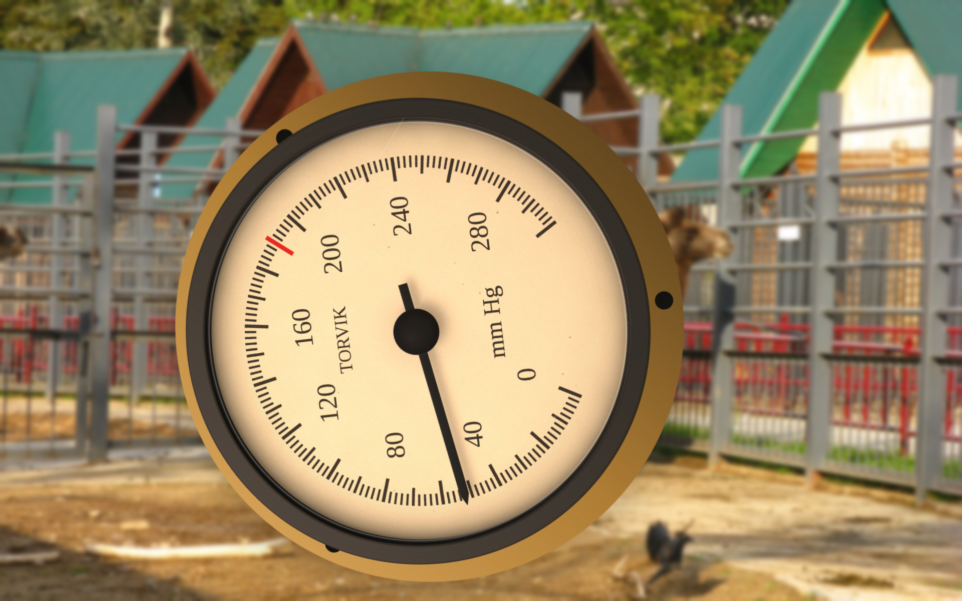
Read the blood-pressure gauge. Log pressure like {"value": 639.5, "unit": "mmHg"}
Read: {"value": 52, "unit": "mmHg"}
